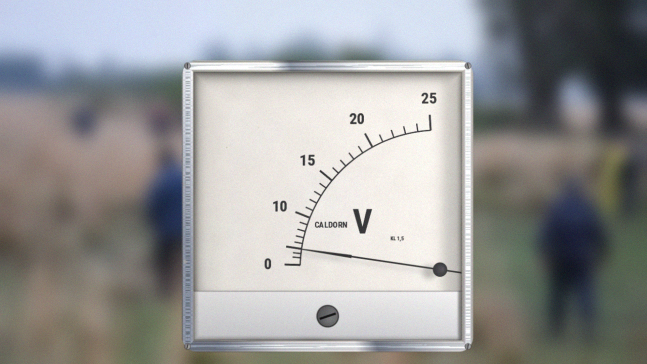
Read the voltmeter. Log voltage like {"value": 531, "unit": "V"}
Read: {"value": 5, "unit": "V"}
